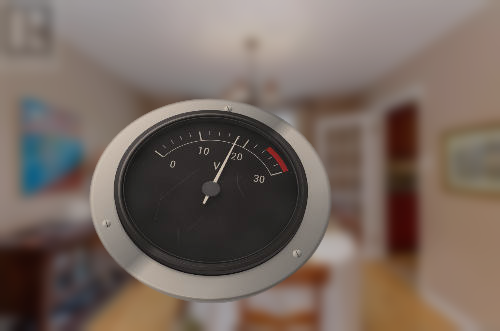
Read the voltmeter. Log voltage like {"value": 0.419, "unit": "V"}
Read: {"value": 18, "unit": "V"}
